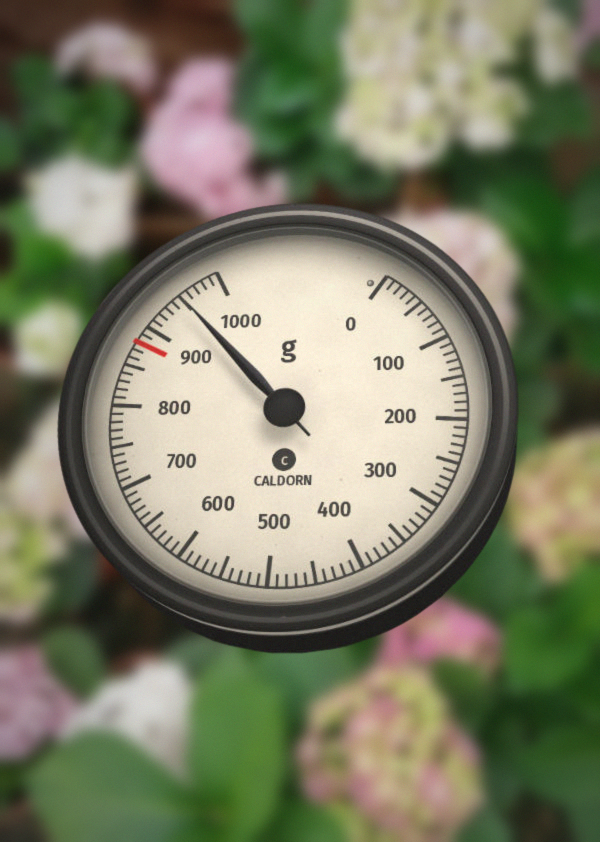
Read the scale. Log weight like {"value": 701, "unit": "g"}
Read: {"value": 950, "unit": "g"}
